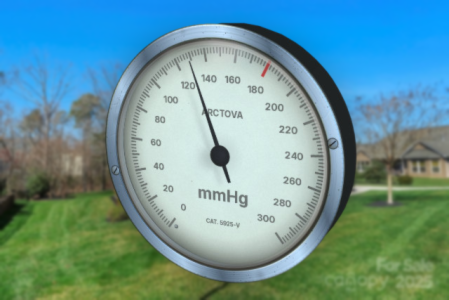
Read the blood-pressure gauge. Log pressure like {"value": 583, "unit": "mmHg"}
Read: {"value": 130, "unit": "mmHg"}
